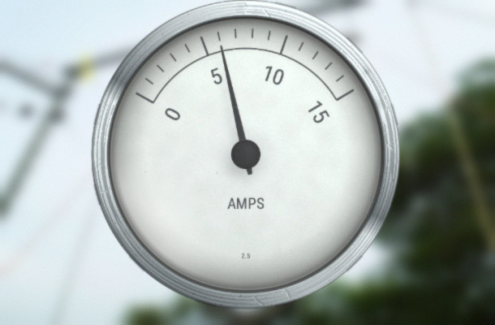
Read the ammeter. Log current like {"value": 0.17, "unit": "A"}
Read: {"value": 6, "unit": "A"}
